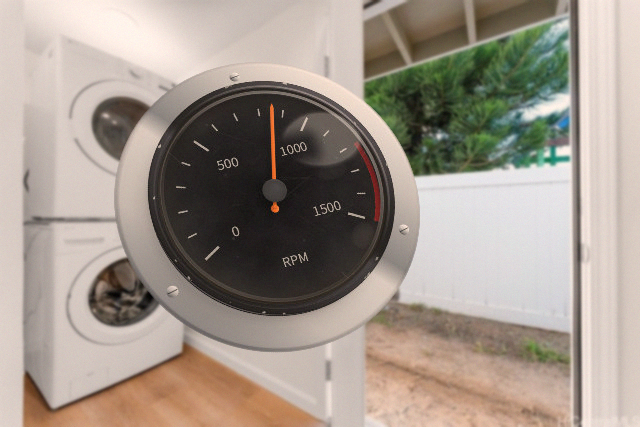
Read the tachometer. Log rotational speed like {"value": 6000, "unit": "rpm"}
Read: {"value": 850, "unit": "rpm"}
